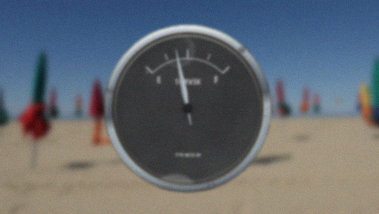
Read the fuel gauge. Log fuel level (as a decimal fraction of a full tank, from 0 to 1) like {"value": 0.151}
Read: {"value": 0.375}
